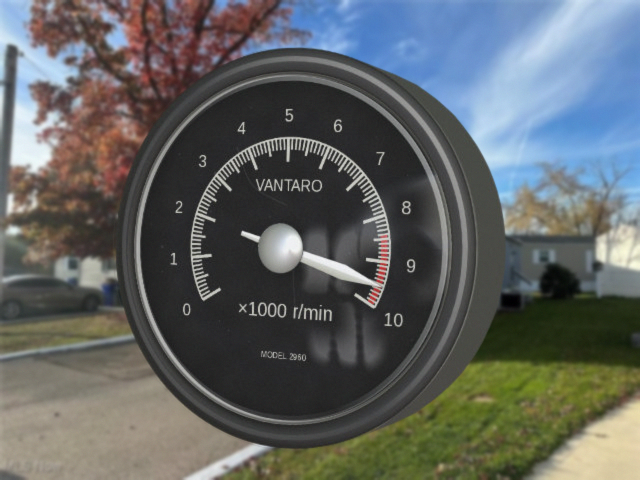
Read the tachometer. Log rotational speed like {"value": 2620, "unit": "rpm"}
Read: {"value": 9500, "unit": "rpm"}
